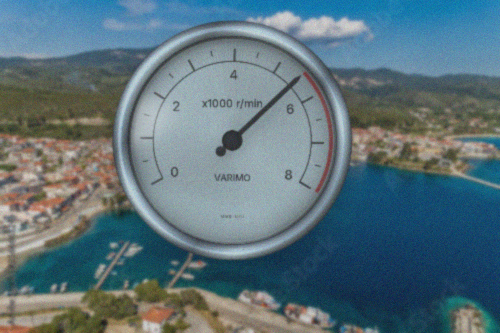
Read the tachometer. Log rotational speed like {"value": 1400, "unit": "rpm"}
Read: {"value": 5500, "unit": "rpm"}
